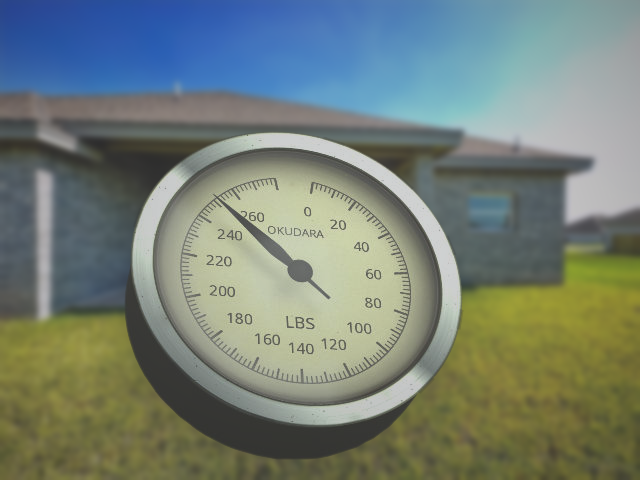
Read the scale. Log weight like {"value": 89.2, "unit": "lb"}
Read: {"value": 250, "unit": "lb"}
